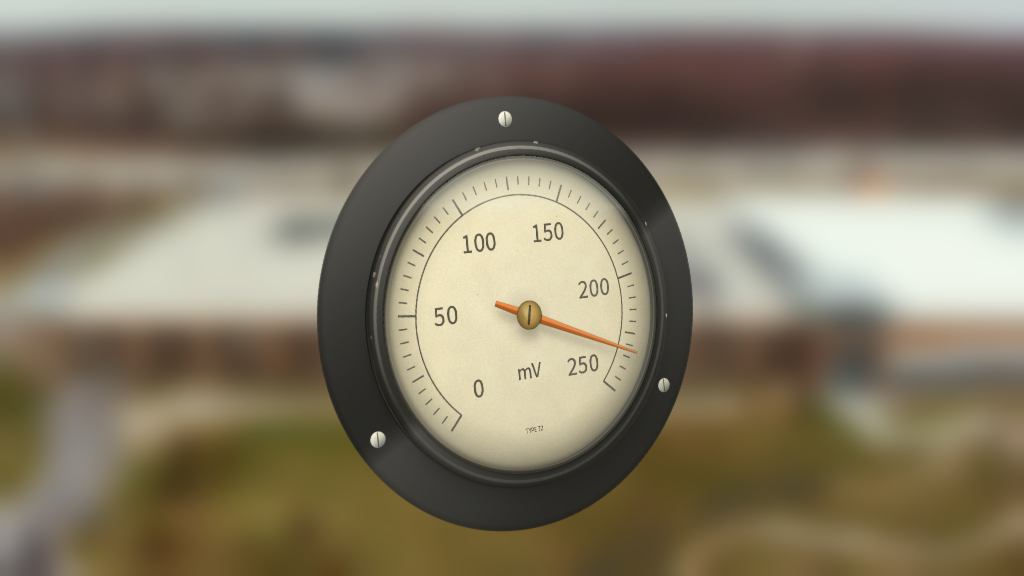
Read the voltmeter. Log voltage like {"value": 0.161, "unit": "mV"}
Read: {"value": 232.5, "unit": "mV"}
